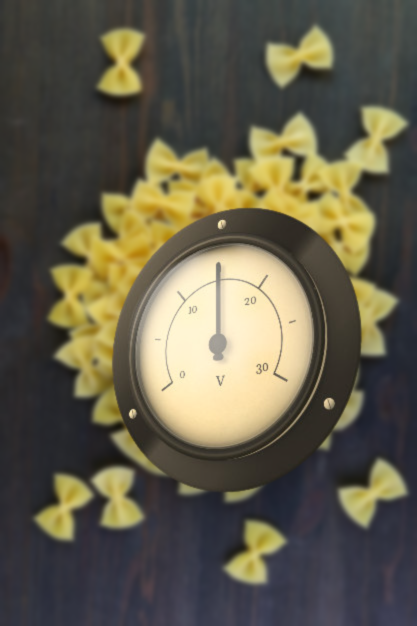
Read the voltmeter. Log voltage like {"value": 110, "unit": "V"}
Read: {"value": 15, "unit": "V"}
